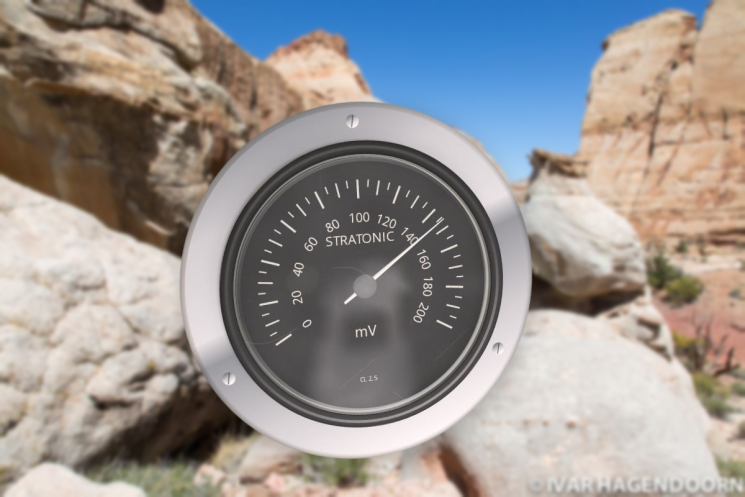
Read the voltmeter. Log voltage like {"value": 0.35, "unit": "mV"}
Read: {"value": 145, "unit": "mV"}
